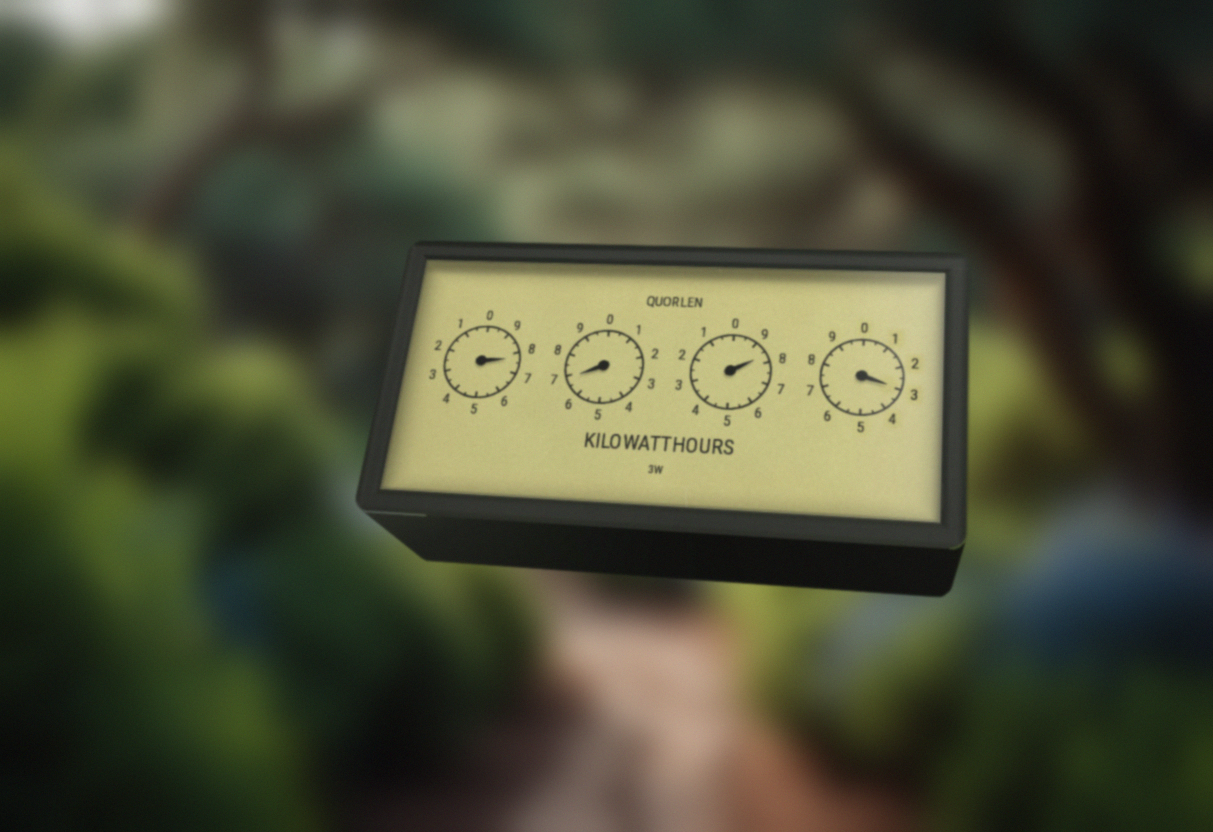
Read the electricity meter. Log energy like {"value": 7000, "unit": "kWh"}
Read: {"value": 7683, "unit": "kWh"}
